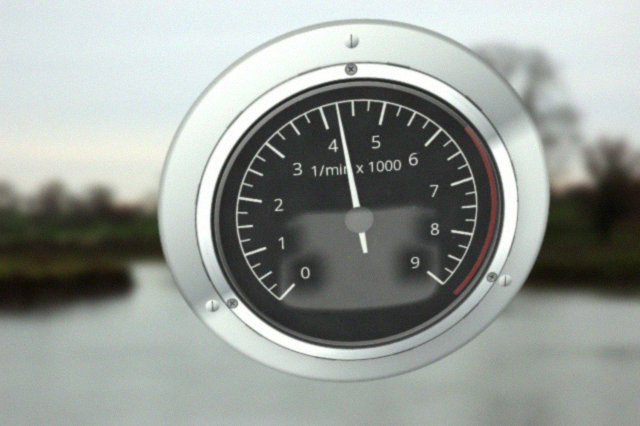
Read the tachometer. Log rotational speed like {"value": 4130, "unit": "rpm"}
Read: {"value": 4250, "unit": "rpm"}
